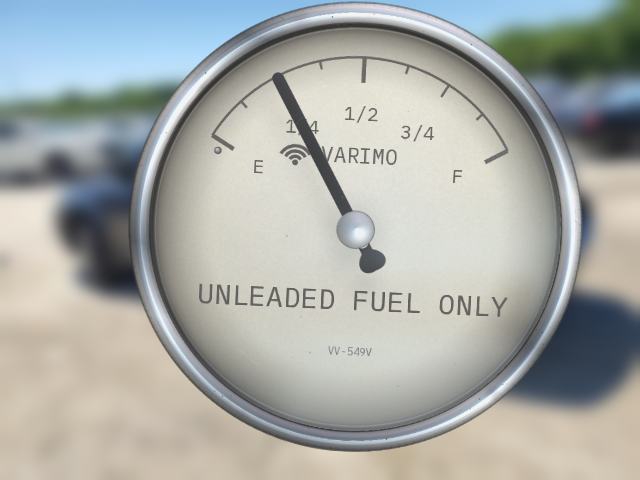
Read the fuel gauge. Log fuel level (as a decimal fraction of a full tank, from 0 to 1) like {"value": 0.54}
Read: {"value": 0.25}
